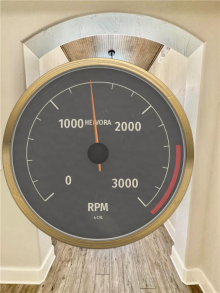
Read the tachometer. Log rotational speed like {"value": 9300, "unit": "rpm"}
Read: {"value": 1400, "unit": "rpm"}
